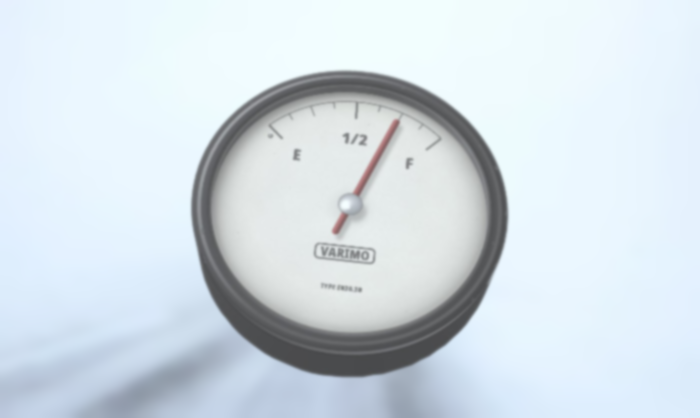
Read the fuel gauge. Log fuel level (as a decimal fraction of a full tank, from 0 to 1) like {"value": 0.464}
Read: {"value": 0.75}
